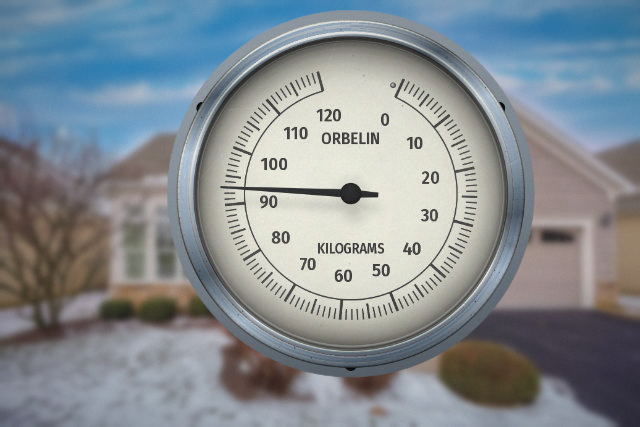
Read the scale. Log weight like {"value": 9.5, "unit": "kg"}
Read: {"value": 93, "unit": "kg"}
